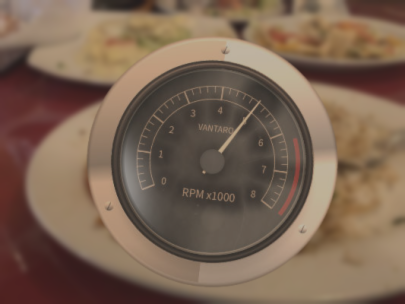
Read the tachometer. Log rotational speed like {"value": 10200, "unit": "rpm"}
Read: {"value": 5000, "unit": "rpm"}
